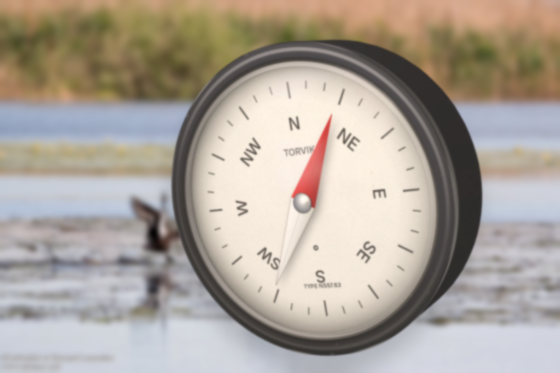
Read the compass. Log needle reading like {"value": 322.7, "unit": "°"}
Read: {"value": 30, "unit": "°"}
